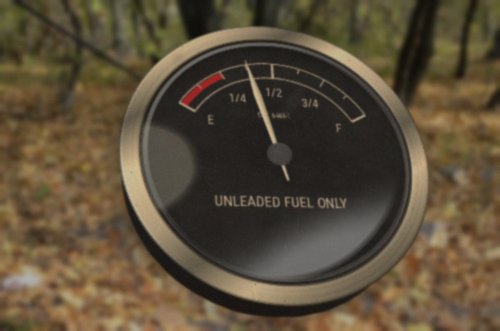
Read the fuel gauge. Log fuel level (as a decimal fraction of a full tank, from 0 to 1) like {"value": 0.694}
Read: {"value": 0.375}
